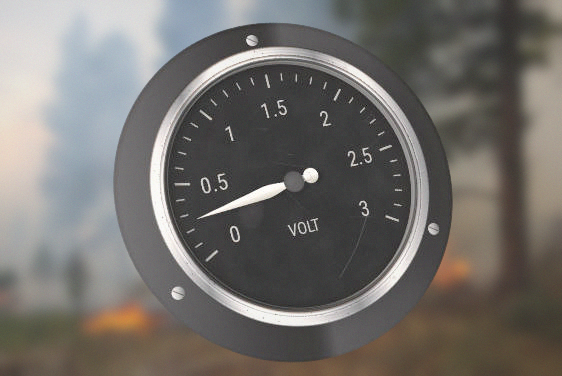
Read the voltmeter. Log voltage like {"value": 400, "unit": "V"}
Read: {"value": 0.25, "unit": "V"}
